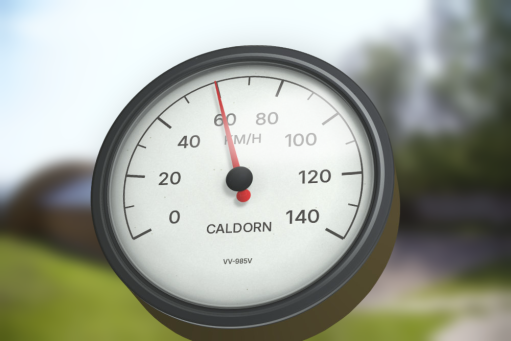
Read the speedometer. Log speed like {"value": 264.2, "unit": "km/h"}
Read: {"value": 60, "unit": "km/h"}
